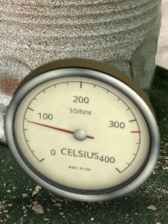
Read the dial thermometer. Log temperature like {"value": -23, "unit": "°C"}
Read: {"value": 80, "unit": "°C"}
